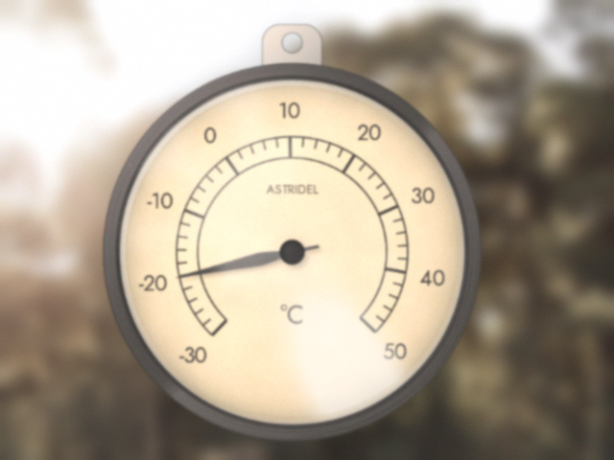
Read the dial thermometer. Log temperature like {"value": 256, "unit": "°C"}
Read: {"value": -20, "unit": "°C"}
